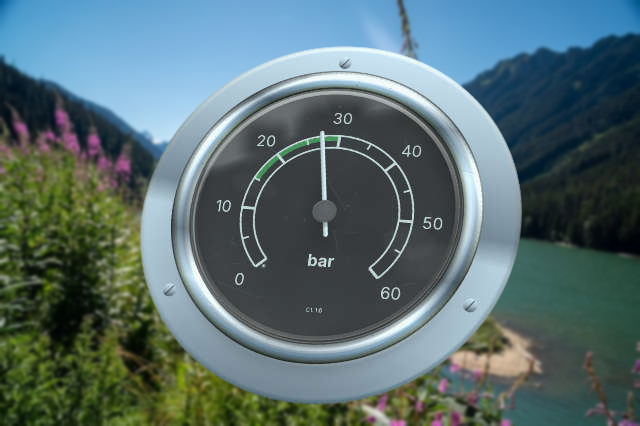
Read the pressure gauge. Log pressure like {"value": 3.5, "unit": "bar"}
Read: {"value": 27.5, "unit": "bar"}
